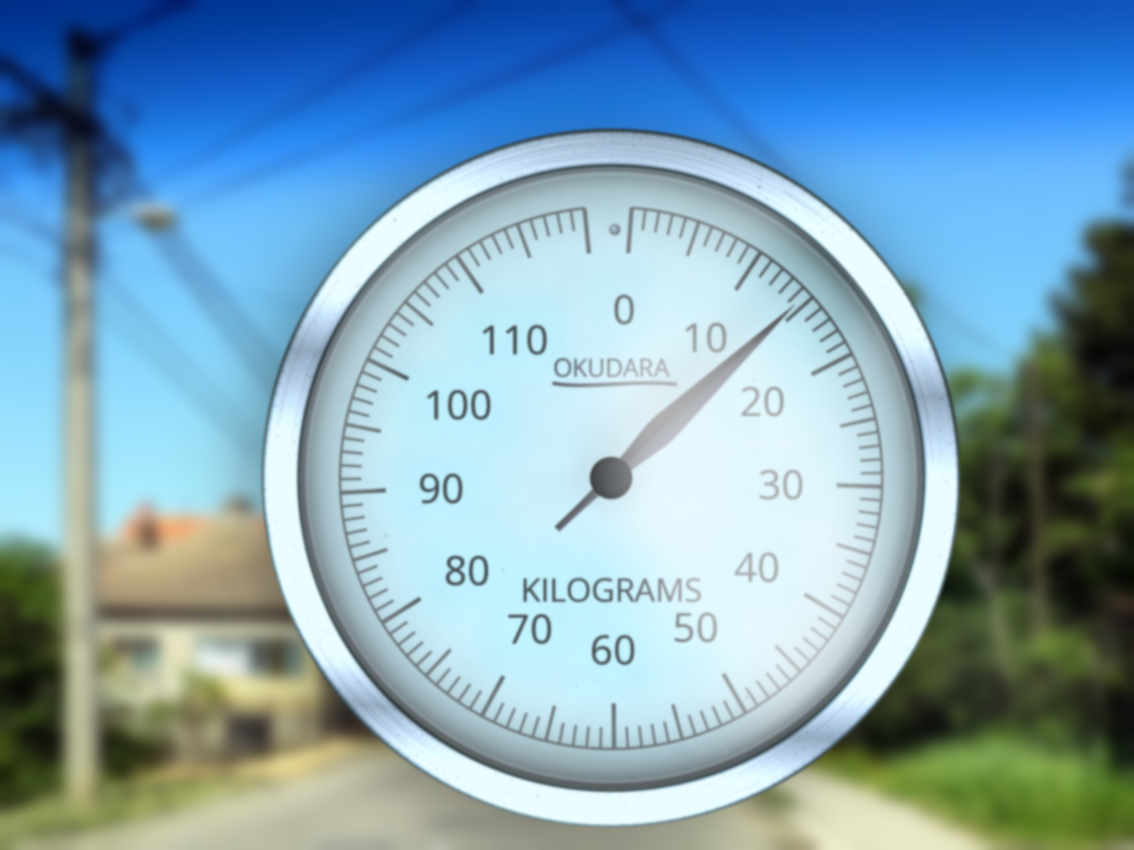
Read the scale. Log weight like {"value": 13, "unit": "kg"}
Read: {"value": 14.5, "unit": "kg"}
